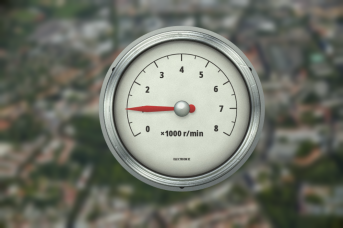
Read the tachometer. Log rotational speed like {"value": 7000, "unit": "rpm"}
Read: {"value": 1000, "unit": "rpm"}
